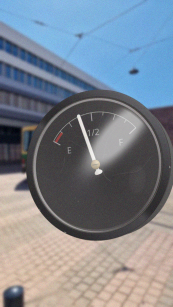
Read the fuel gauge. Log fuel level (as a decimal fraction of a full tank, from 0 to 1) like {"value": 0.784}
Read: {"value": 0.375}
